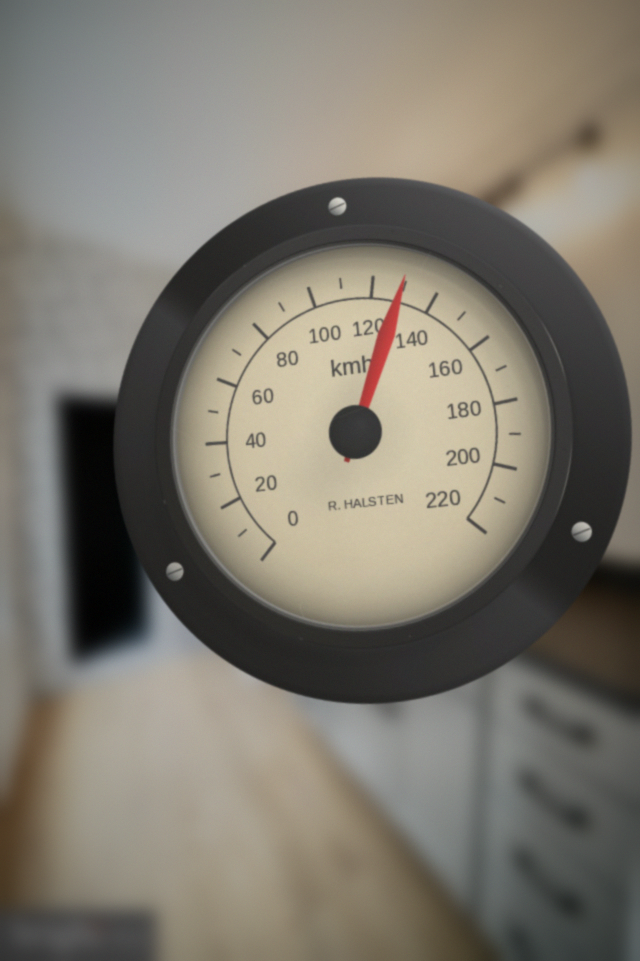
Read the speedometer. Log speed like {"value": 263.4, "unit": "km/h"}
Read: {"value": 130, "unit": "km/h"}
